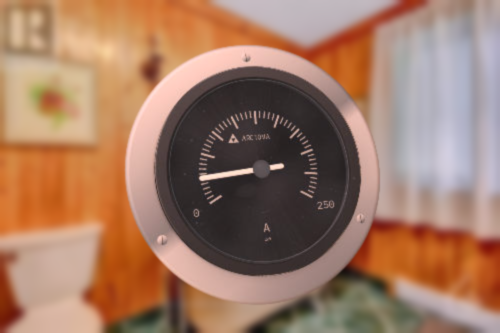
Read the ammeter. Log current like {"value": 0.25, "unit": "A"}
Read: {"value": 25, "unit": "A"}
